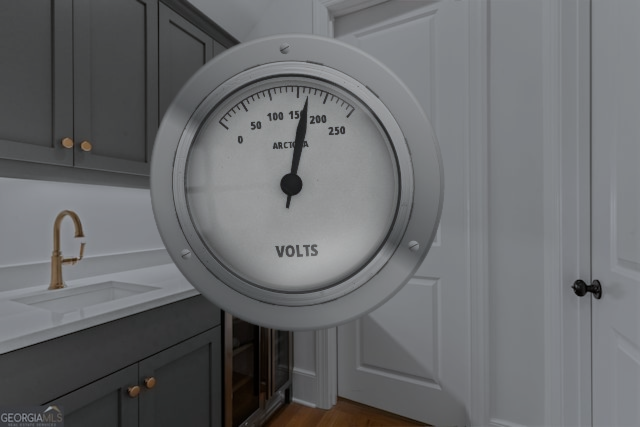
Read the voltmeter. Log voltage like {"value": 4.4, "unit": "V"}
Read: {"value": 170, "unit": "V"}
